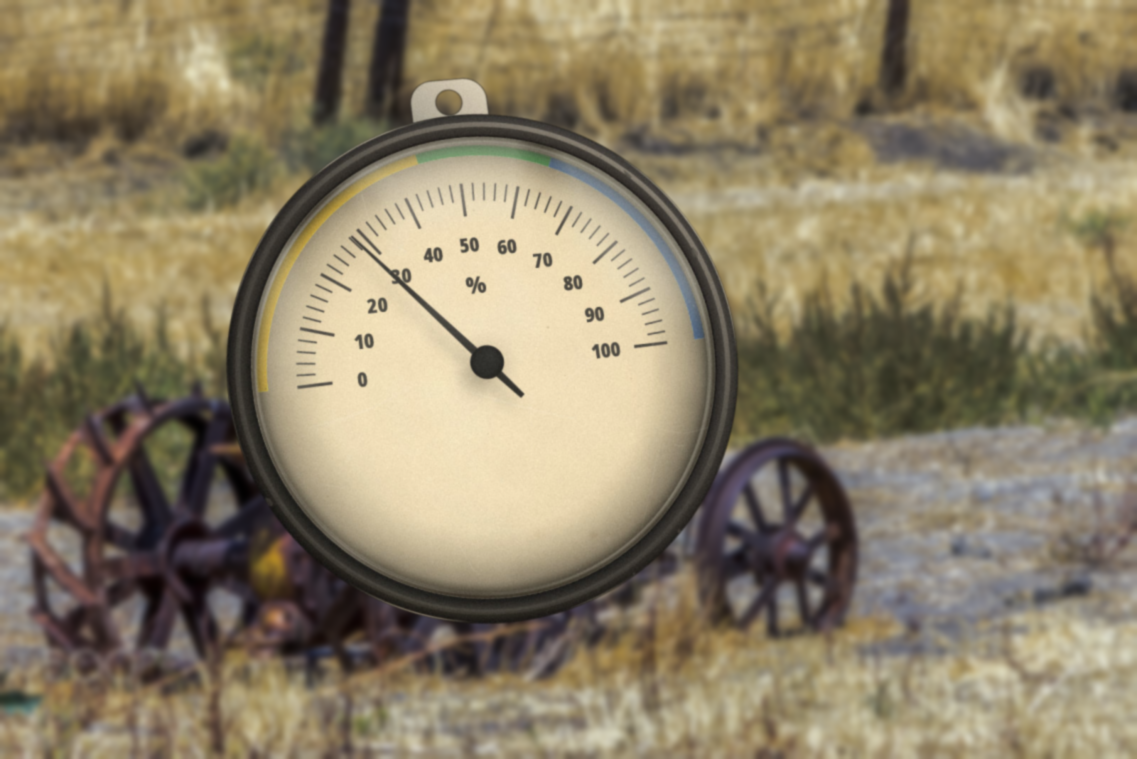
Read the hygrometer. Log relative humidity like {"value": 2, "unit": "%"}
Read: {"value": 28, "unit": "%"}
